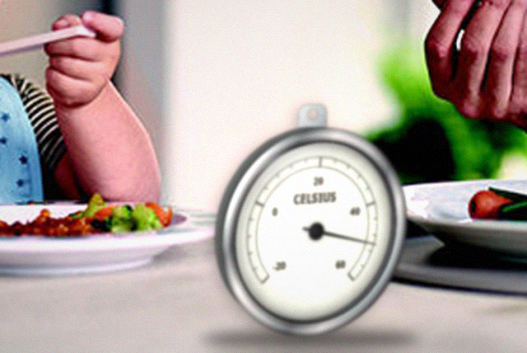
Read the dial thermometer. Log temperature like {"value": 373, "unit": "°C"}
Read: {"value": 50, "unit": "°C"}
